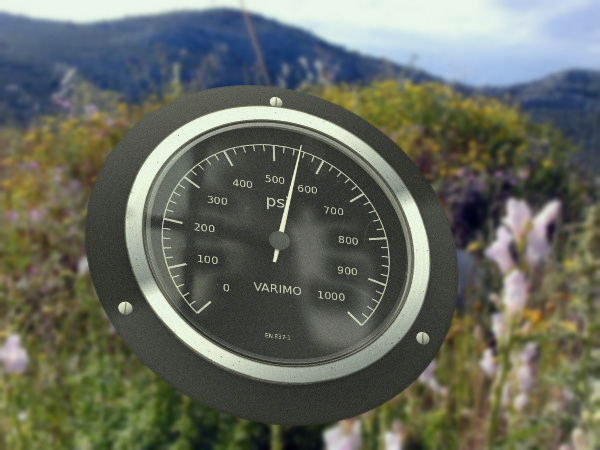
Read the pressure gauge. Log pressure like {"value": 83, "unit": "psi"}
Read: {"value": 550, "unit": "psi"}
